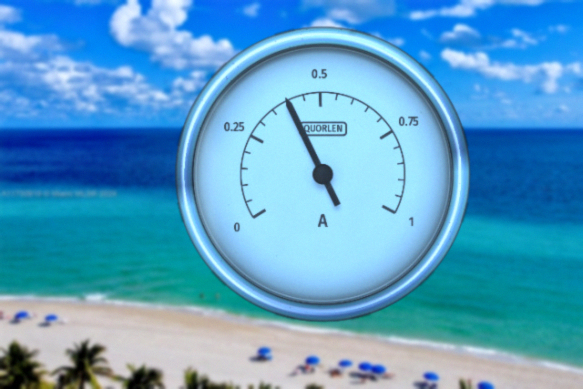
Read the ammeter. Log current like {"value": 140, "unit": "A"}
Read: {"value": 0.4, "unit": "A"}
